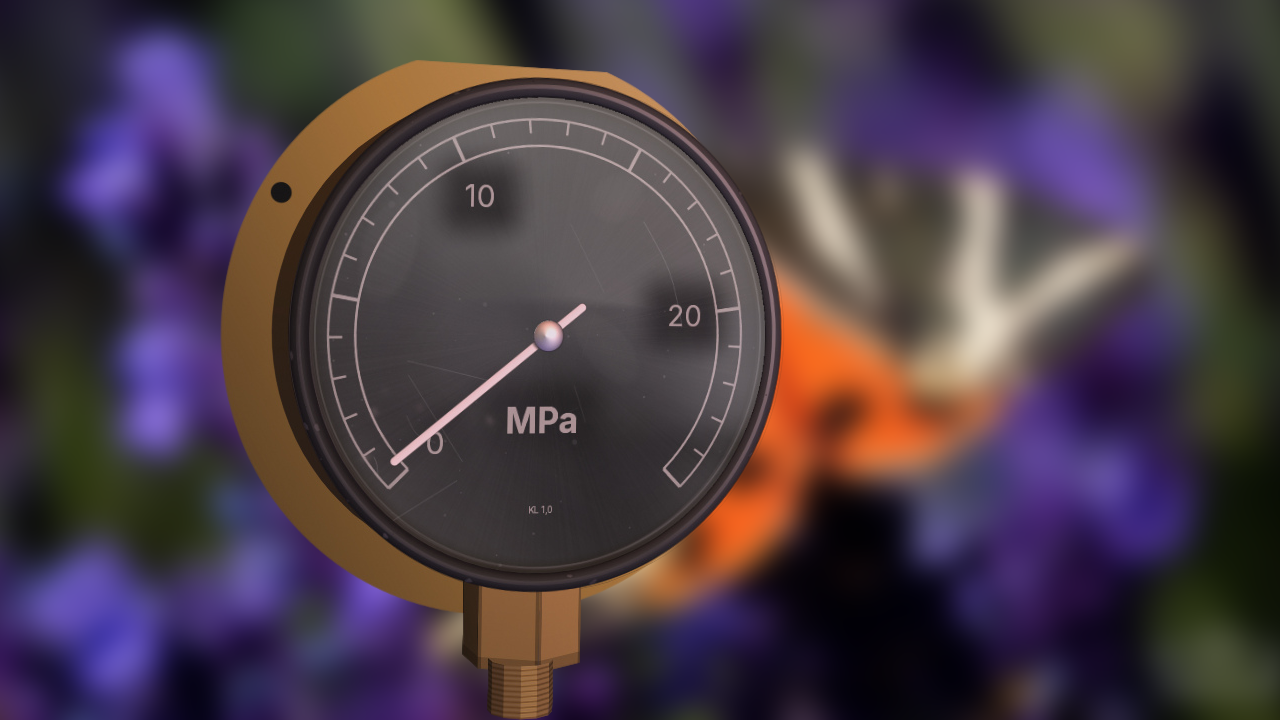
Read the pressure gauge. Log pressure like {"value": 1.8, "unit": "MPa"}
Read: {"value": 0.5, "unit": "MPa"}
